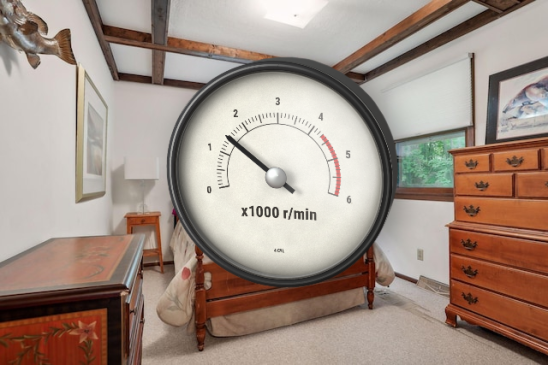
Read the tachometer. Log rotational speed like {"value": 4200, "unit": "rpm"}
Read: {"value": 1500, "unit": "rpm"}
